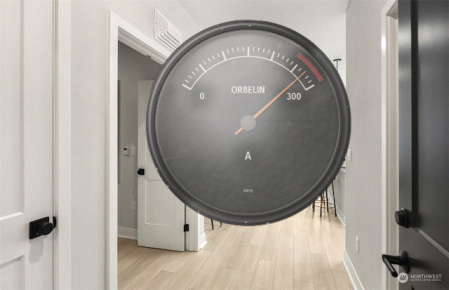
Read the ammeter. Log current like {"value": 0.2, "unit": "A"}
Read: {"value": 270, "unit": "A"}
